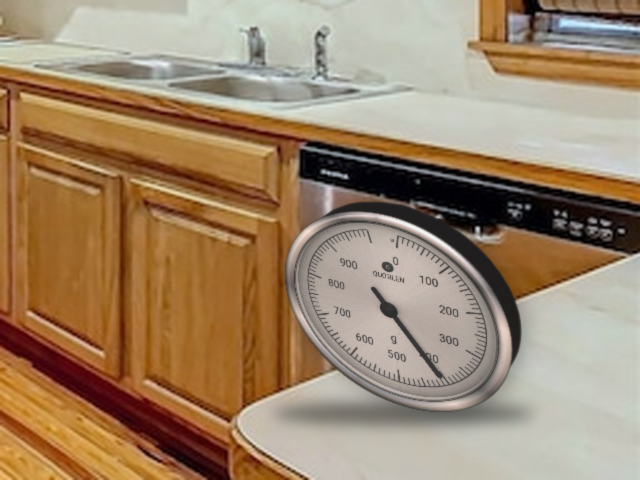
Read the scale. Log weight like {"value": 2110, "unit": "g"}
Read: {"value": 400, "unit": "g"}
